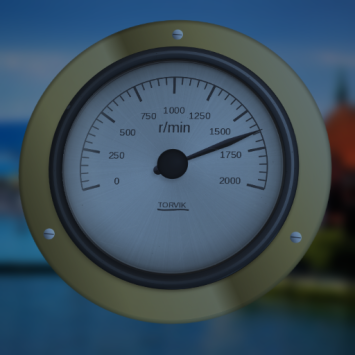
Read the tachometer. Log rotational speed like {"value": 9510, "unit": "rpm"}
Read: {"value": 1650, "unit": "rpm"}
